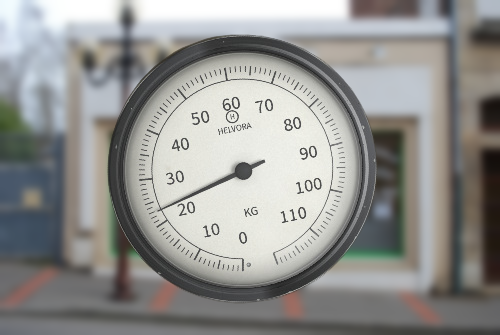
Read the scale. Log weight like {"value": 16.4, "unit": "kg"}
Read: {"value": 23, "unit": "kg"}
